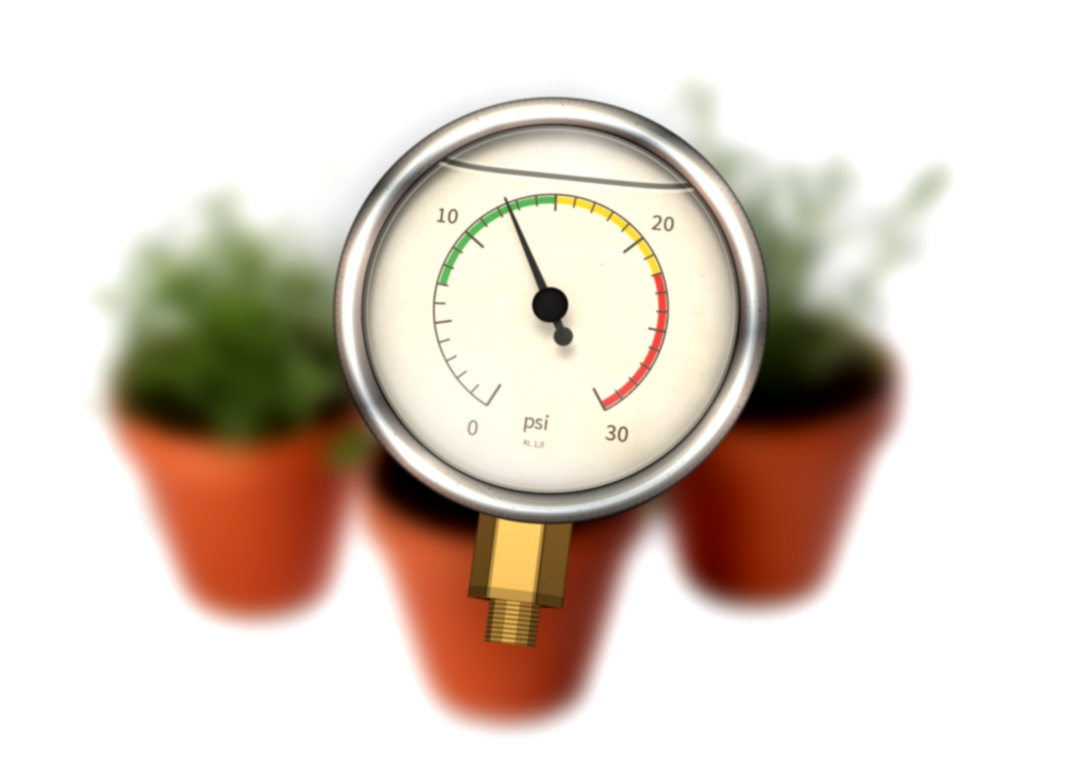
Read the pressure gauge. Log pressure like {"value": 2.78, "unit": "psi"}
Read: {"value": 12.5, "unit": "psi"}
